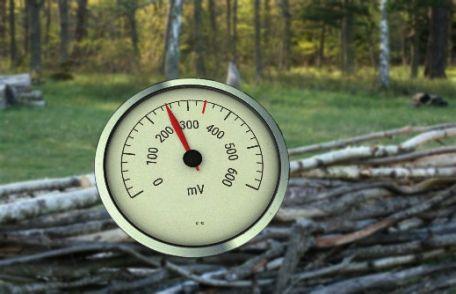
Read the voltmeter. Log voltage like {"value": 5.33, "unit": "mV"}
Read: {"value": 250, "unit": "mV"}
